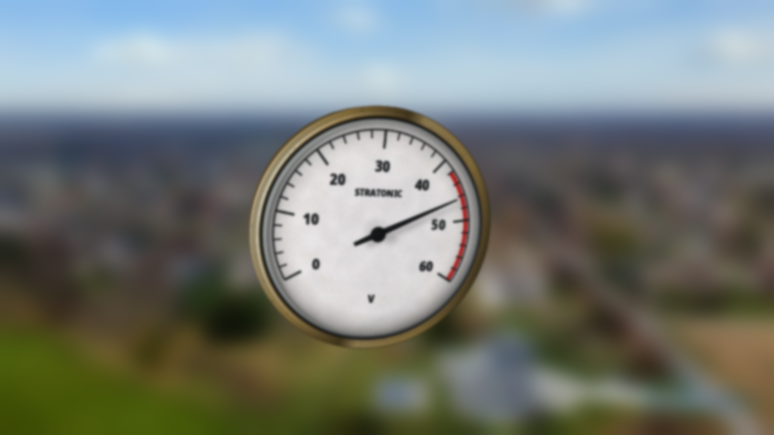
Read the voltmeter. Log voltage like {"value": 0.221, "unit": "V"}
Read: {"value": 46, "unit": "V"}
